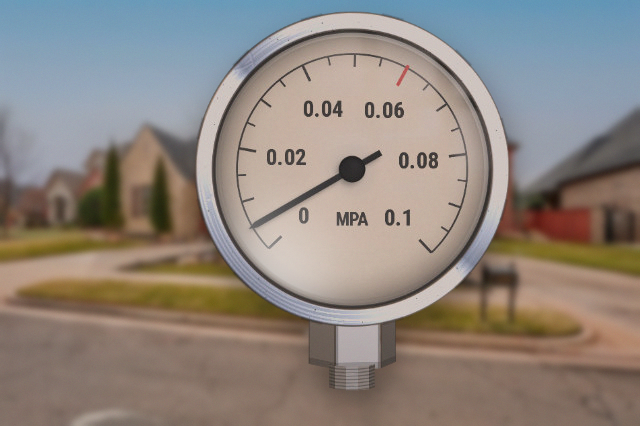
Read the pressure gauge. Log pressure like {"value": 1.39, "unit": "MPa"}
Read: {"value": 0.005, "unit": "MPa"}
